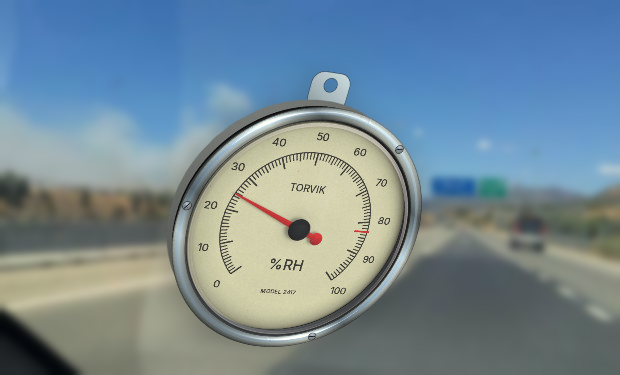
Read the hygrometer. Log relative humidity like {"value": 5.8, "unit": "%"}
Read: {"value": 25, "unit": "%"}
